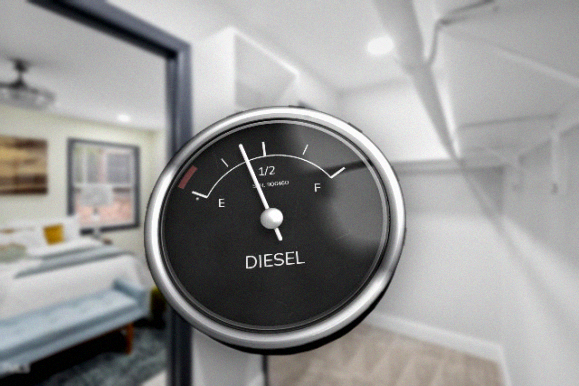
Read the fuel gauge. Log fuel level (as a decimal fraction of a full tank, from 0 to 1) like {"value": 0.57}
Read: {"value": 0.375}
